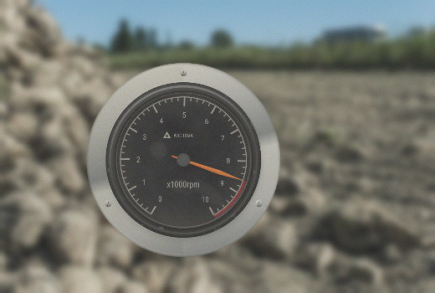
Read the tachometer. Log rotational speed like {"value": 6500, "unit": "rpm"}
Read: {"value": 8600, "unit": "rpm"}
